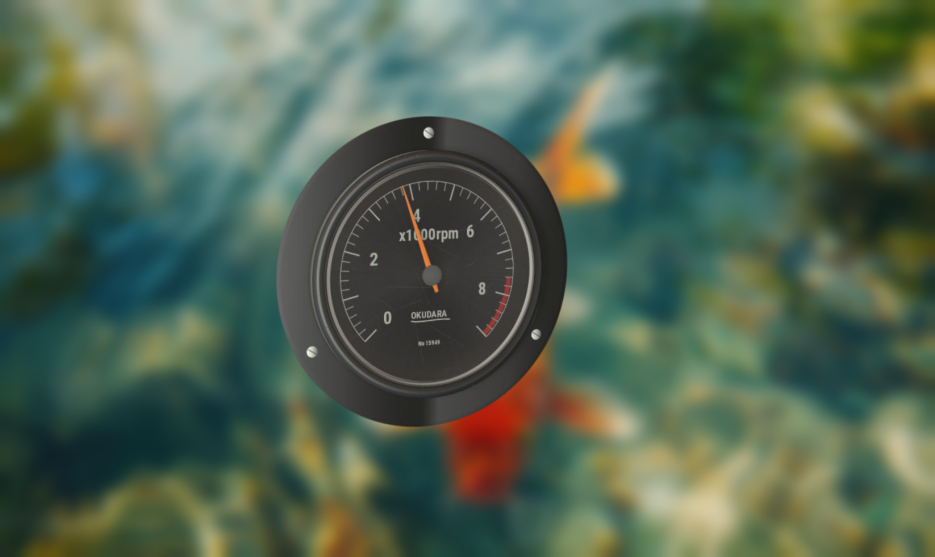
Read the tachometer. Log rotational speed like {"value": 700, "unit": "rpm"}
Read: {"value": 3800, "unit": "rpm"}
